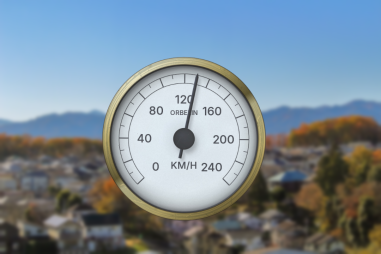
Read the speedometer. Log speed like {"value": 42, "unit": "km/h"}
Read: {"value": 130, "unit": "km/h"}
